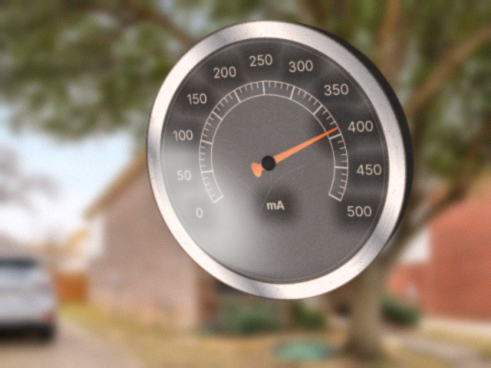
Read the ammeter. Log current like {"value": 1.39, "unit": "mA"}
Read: {"value": 390, "unit": "mA"}
